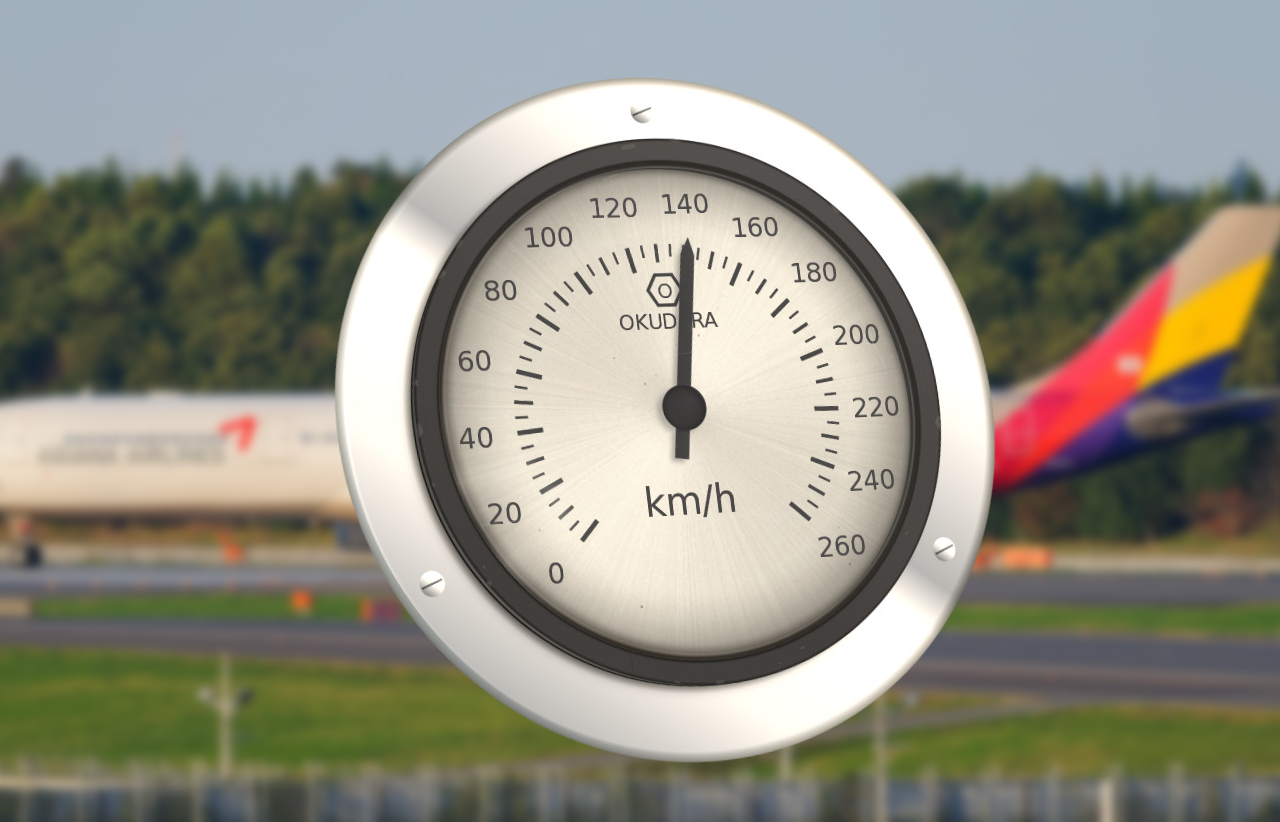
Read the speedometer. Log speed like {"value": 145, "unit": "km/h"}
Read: {"value": 140, "unit": "km/h"}
